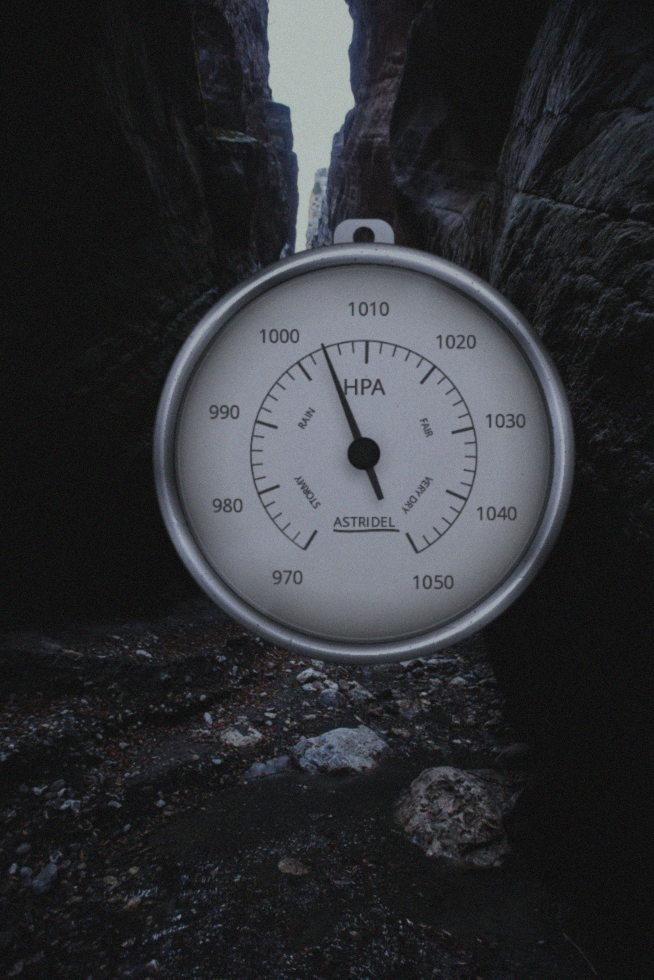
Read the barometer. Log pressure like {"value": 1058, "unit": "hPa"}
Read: {"value": 1004, "unit": "hPa"}
